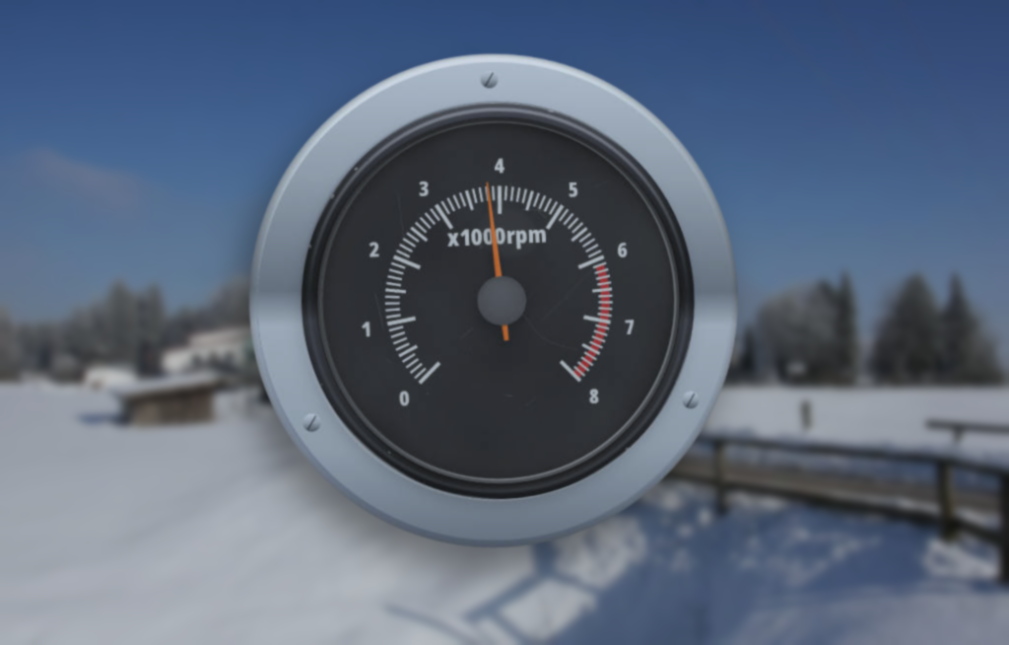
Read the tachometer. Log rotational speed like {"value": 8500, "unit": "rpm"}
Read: {"value": 3800, "unit": "rpm"}
